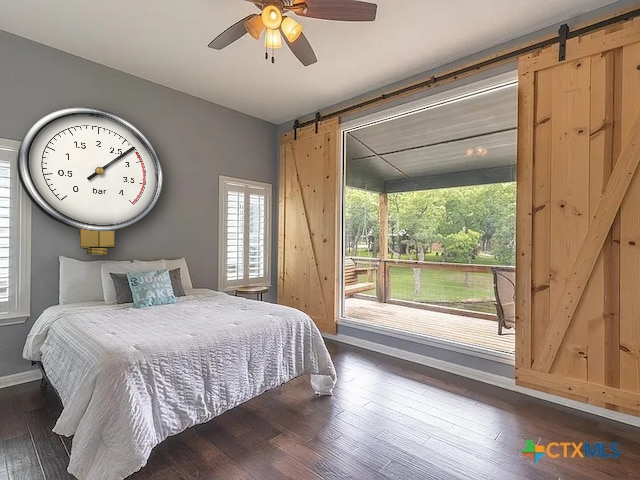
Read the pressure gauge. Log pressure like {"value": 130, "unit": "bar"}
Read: {"value": 2.7, "unit": "bar"}
